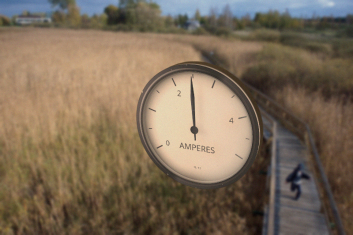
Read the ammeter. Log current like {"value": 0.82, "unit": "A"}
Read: {"value": 2.5, "unit": "A"}
